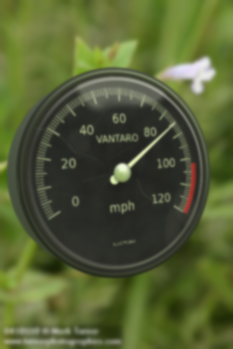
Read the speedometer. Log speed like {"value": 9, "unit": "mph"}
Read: {"value": 85, "unit": "mph"}
